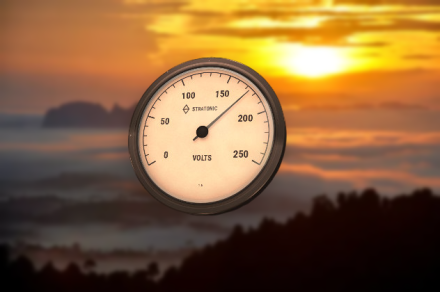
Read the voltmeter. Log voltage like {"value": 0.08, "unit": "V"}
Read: {"value": 175, "unit": "V"}
